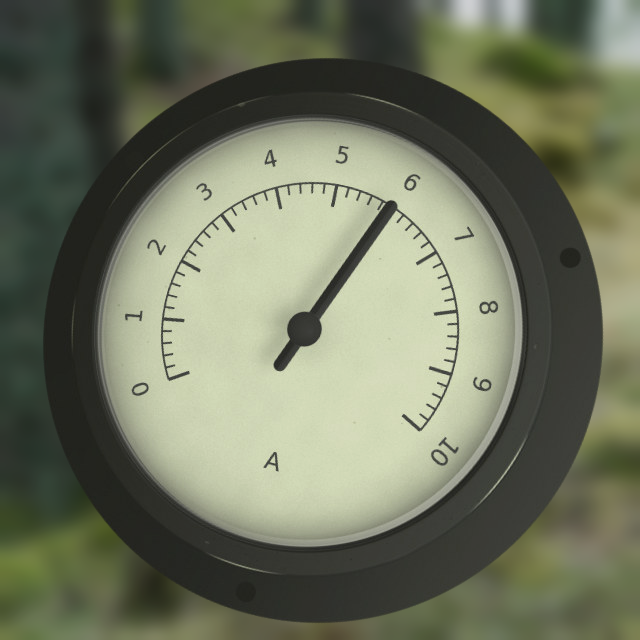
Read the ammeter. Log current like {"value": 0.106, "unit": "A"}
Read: {"value": 6, "unit": "A"}
